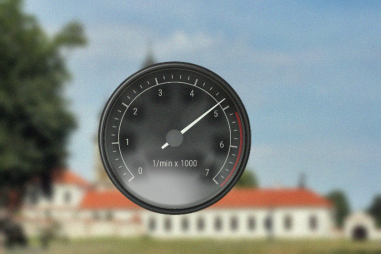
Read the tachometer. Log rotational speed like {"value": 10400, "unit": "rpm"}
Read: {"value": 4800, "unit": "rpm"}
